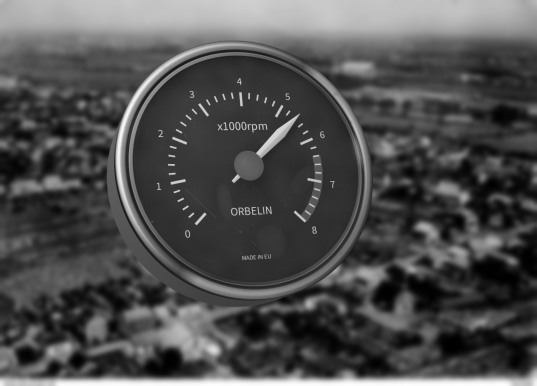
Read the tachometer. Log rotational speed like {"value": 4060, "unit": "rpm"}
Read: {"value": 5400, "unit": "rpm"}
